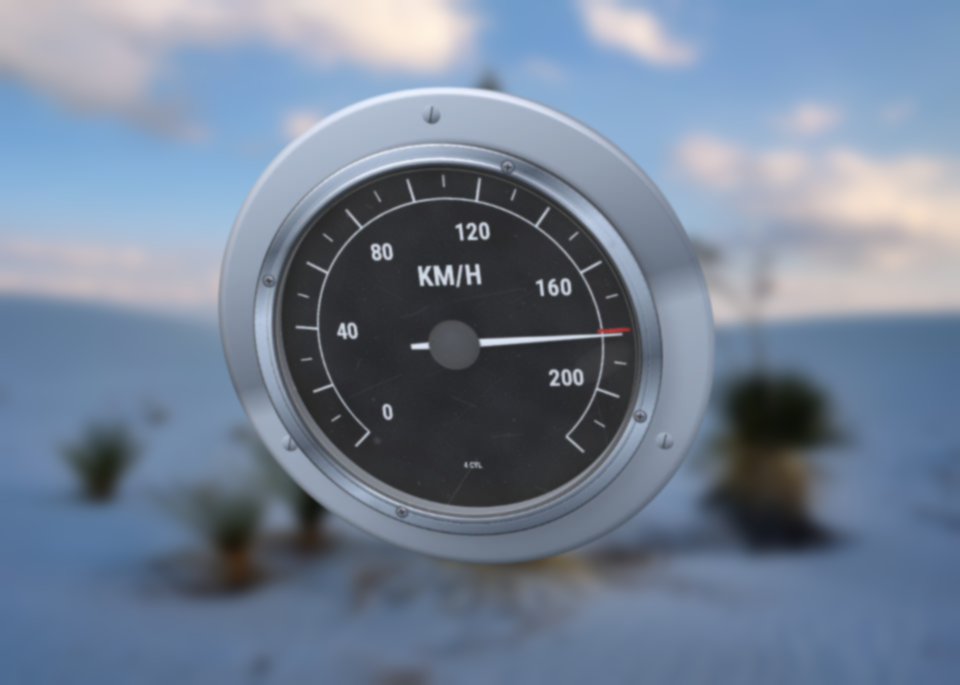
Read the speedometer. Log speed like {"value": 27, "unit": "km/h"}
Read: {"value": 180, "unit": "km/h"}
